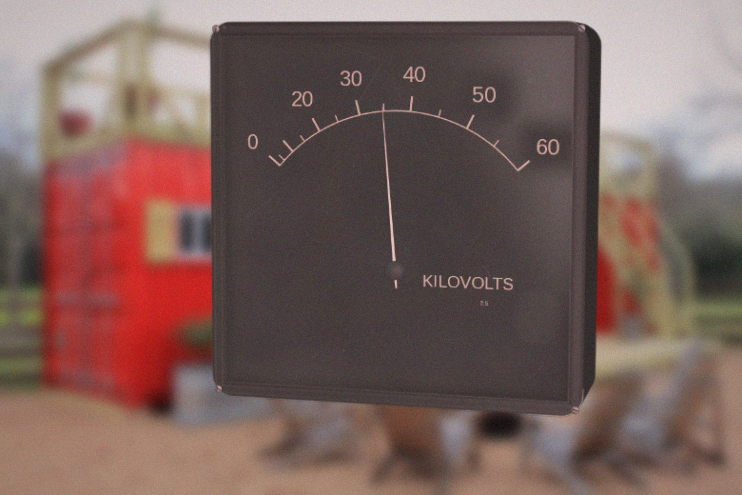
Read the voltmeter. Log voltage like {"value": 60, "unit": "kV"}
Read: {"value": 35, "unit": "kV"}
